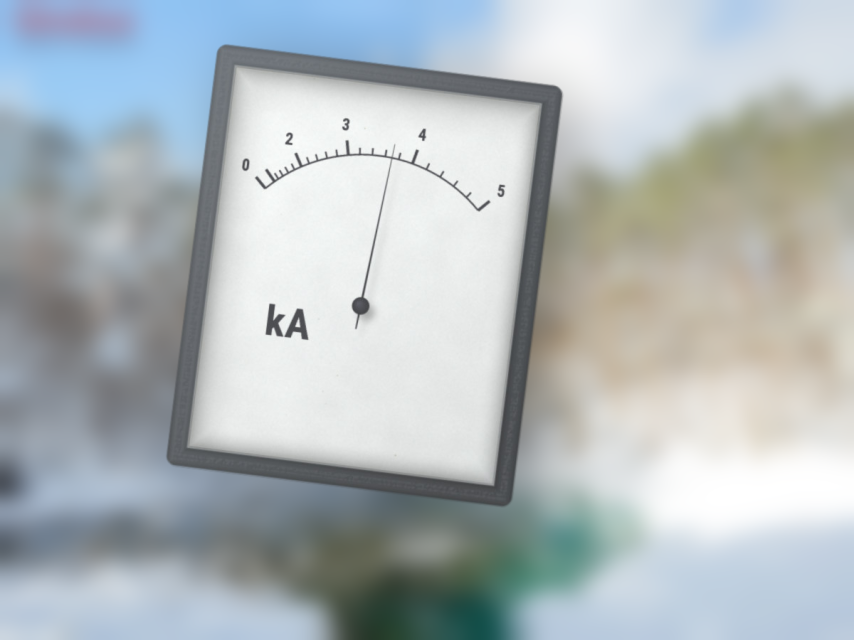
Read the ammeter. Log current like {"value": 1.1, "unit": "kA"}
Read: {"value": 3.7, "unit": "kA"}
